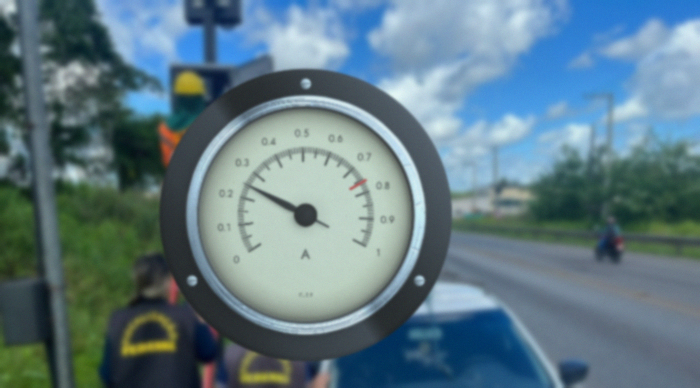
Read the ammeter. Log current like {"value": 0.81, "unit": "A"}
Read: {"value": 0.25, "unit": "A"}
